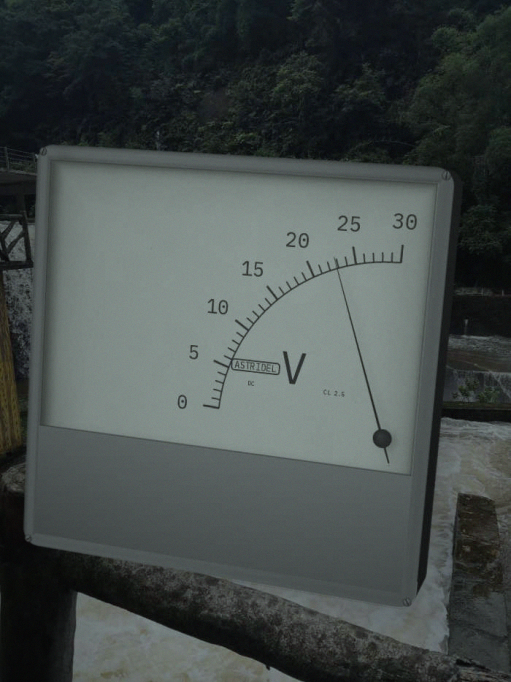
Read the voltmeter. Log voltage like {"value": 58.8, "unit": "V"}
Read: {"value": 23, "unit": "V"}
